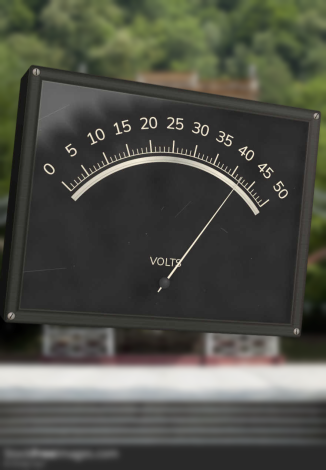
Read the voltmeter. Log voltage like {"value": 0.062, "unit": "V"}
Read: {"value": 42, "unit": "V"}
